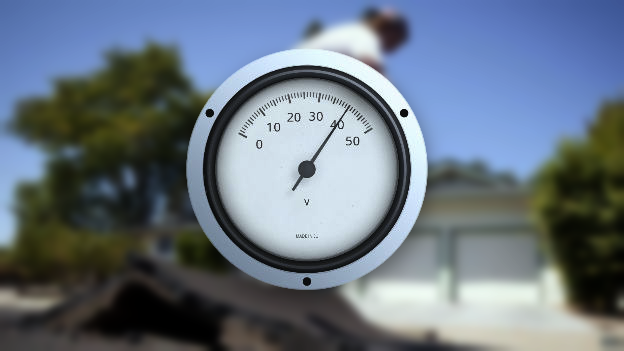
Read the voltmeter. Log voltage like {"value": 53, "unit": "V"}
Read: {"value": 40, "unit": "V"}
